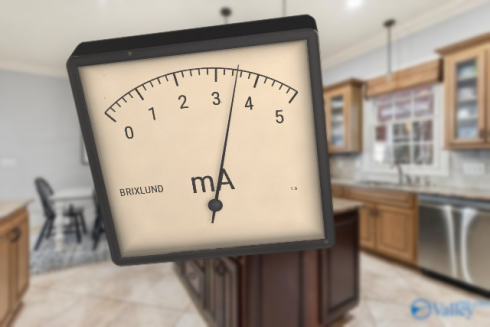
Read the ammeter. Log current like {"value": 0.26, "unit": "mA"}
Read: {"value": 3.5, "unit": "mA"}
